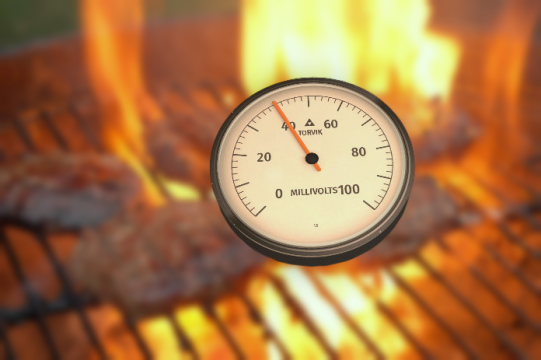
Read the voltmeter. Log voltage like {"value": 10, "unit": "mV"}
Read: {"value": 40, "unit": "mV"}
